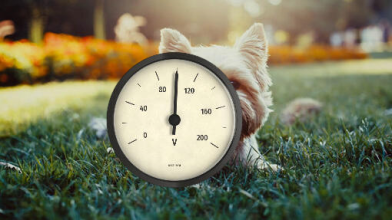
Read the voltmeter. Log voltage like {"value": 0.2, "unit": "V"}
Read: {"value": 100, "unit": "V"}
